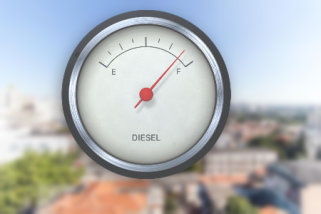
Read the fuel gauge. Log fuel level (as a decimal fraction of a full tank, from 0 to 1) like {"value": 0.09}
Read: {"value": 0.875}
